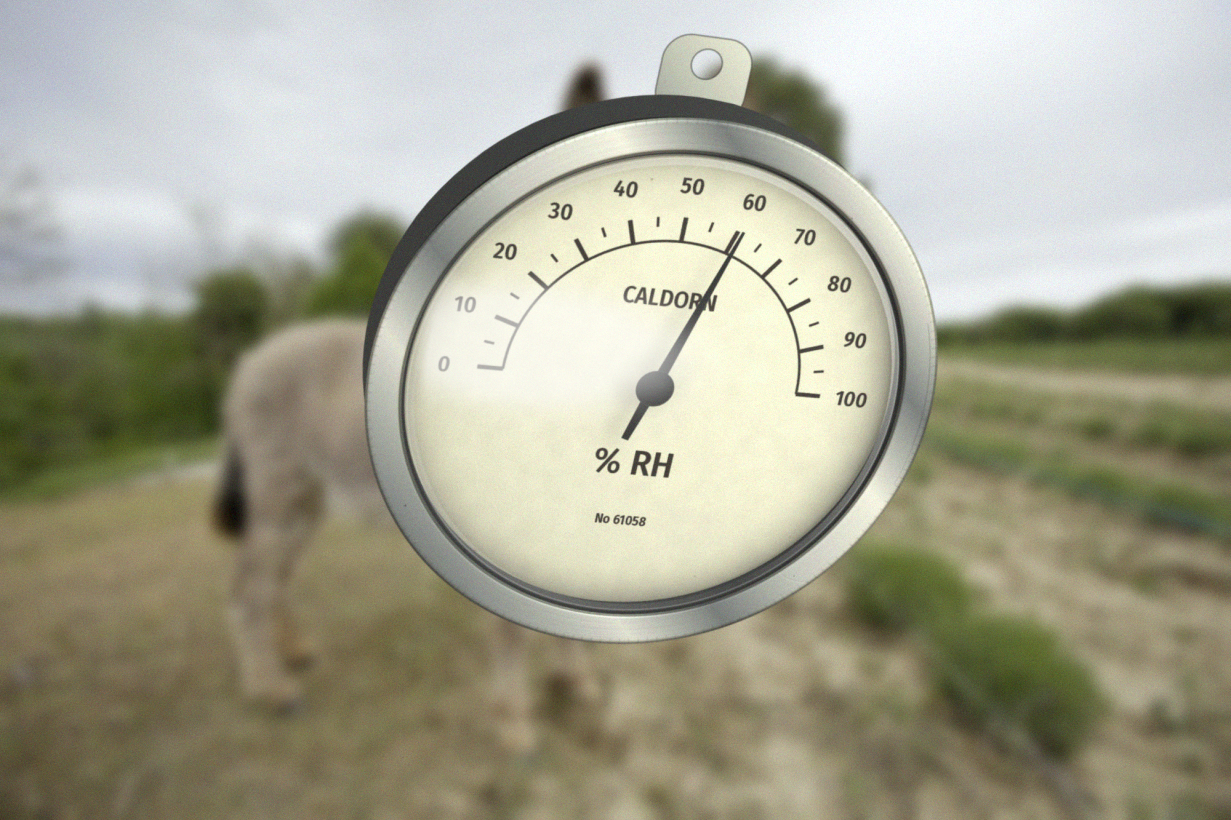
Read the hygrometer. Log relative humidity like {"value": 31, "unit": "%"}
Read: {"value": 60, "unit": "%"}
